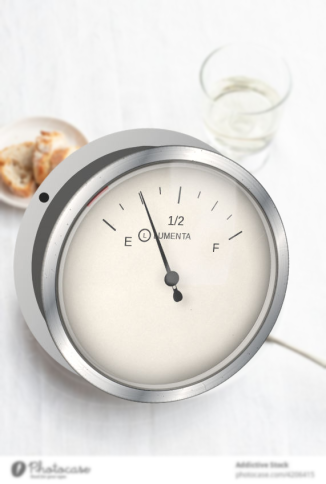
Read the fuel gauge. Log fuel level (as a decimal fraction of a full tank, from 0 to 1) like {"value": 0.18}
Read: {"value": 0.25}
